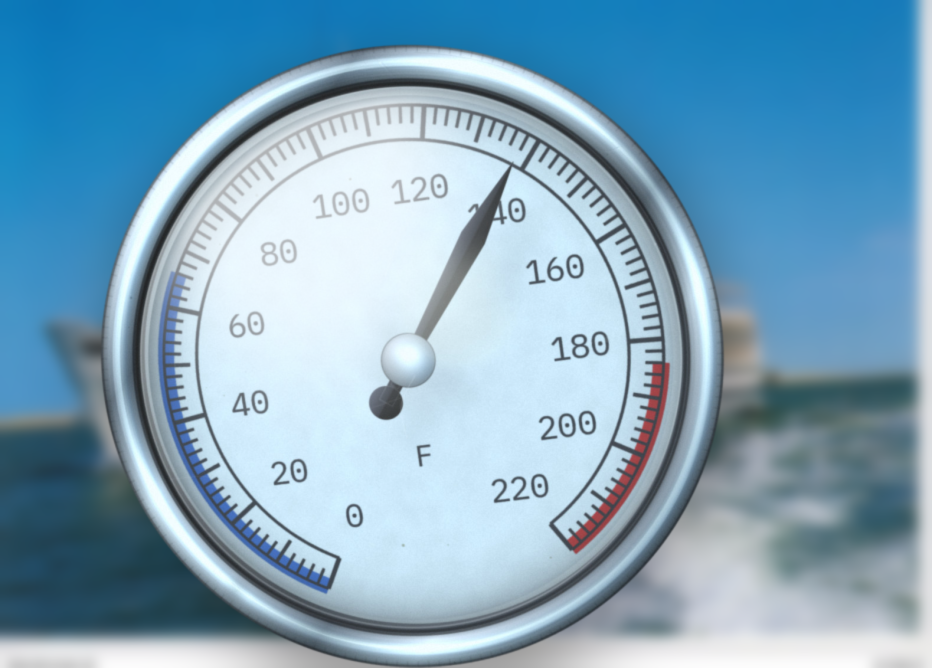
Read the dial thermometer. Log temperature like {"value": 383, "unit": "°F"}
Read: {"value": 138, "unit": "°F"}
